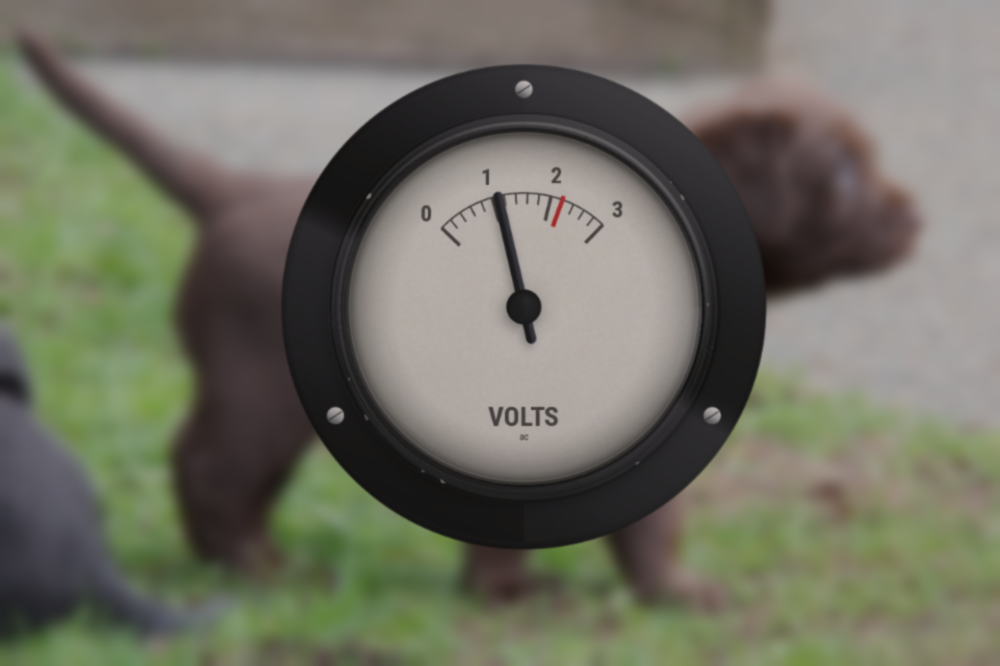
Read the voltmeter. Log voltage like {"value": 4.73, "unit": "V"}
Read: {"value": 1.1, "unit": "V"}
